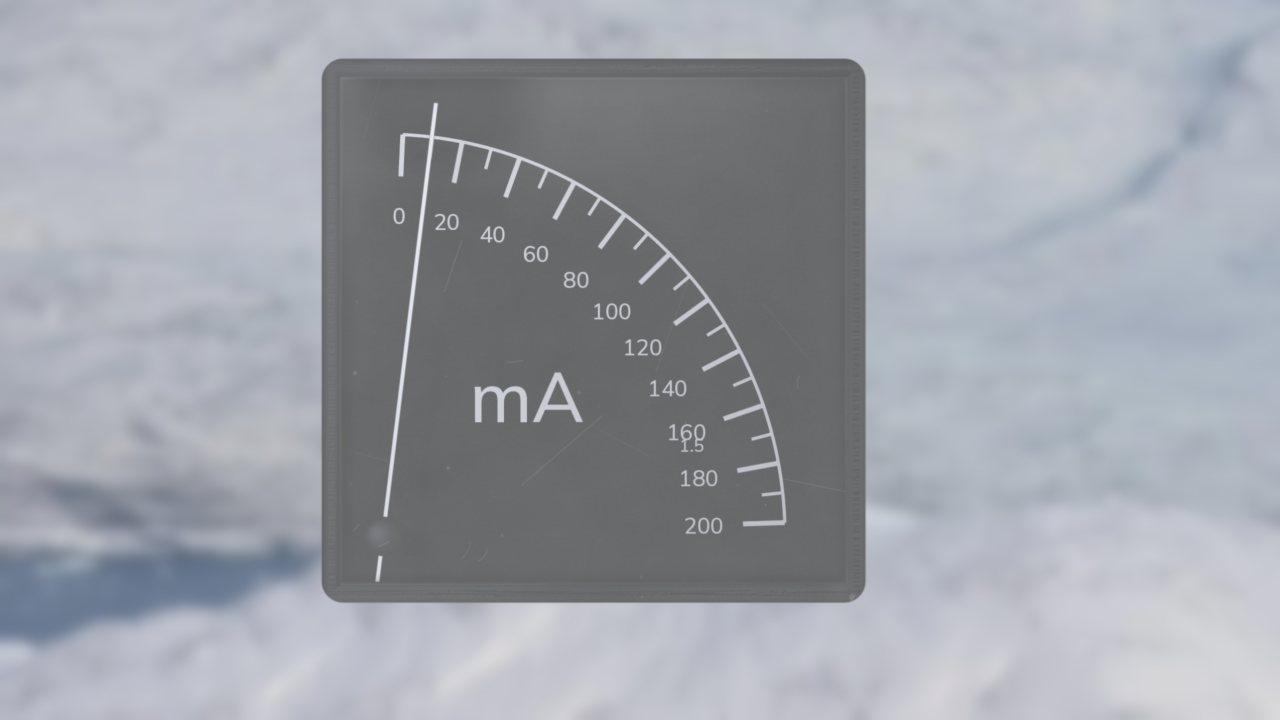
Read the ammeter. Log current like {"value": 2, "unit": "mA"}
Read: {"value": 10, "unit": "mA"}
